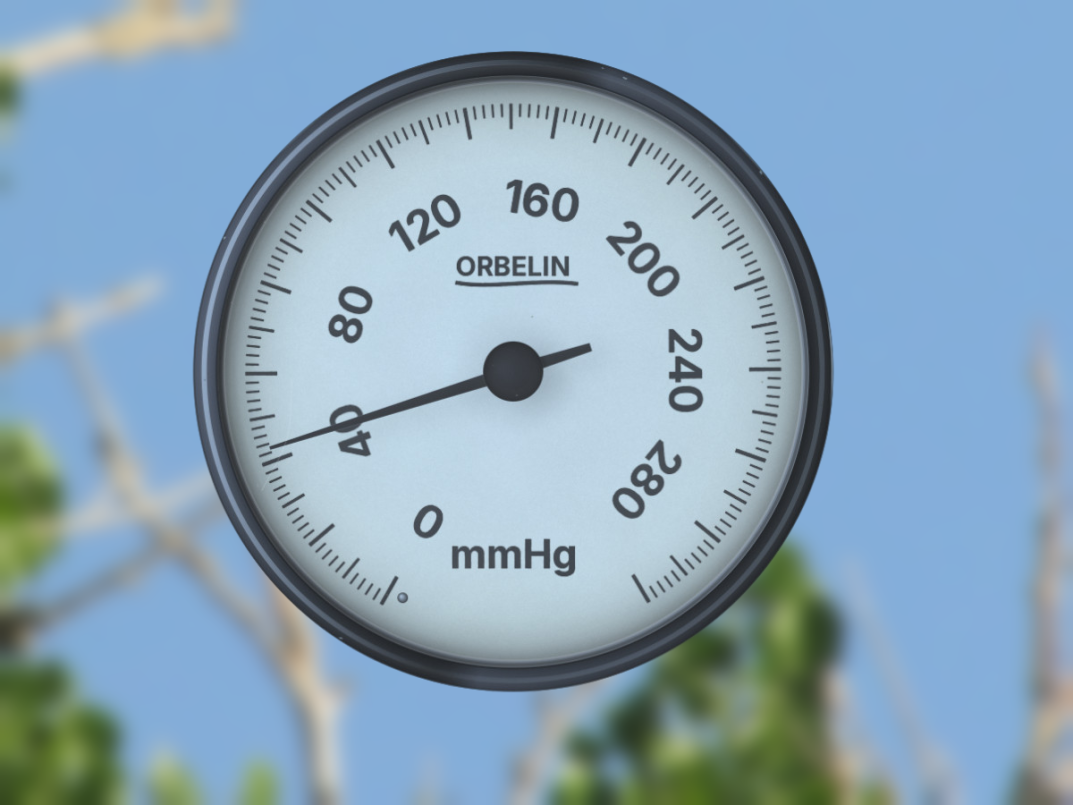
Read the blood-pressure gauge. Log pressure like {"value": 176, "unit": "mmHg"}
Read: {"value": 43, "unit": "mmHg"}
